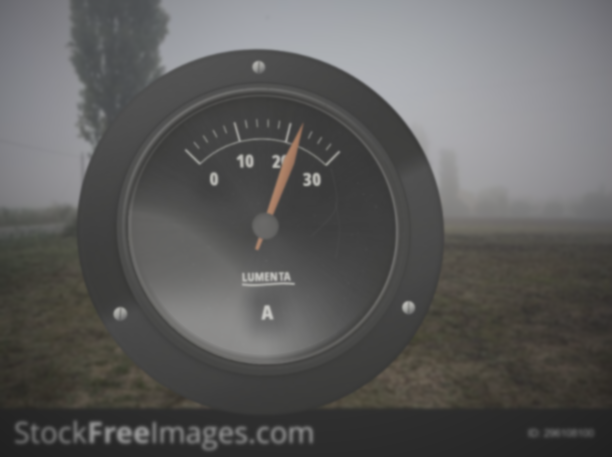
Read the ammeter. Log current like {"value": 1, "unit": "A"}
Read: {"value": 22, "unit": "A"}
